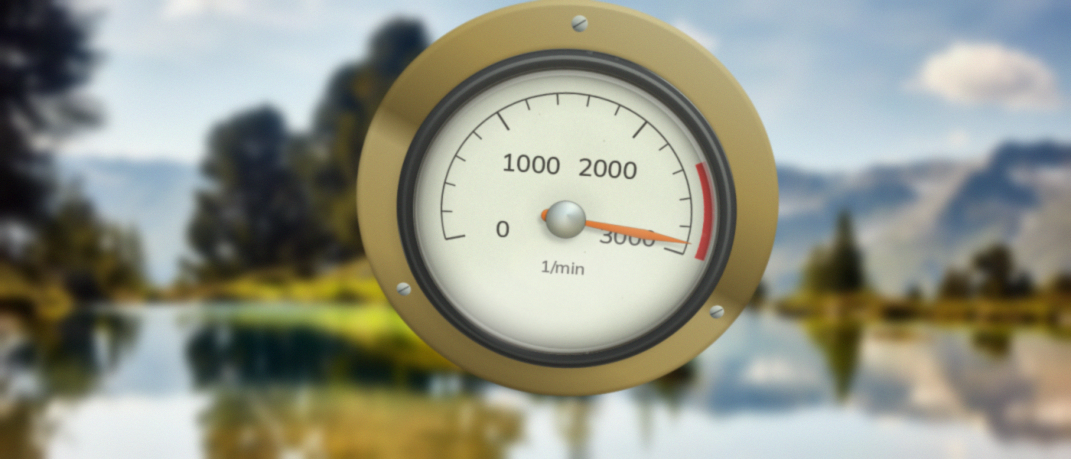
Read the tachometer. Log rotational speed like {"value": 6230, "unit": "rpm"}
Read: {"value": 2900, "unit": "rpm"}
